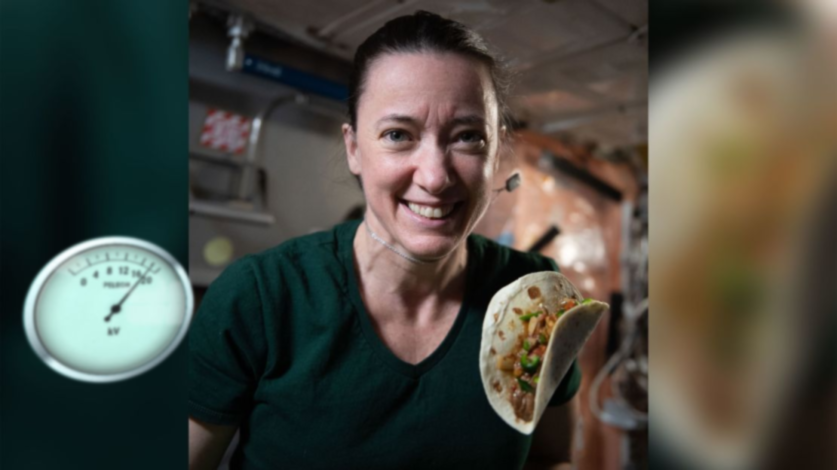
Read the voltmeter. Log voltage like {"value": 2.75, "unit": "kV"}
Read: {"value": 18, "unit": "kV"}
